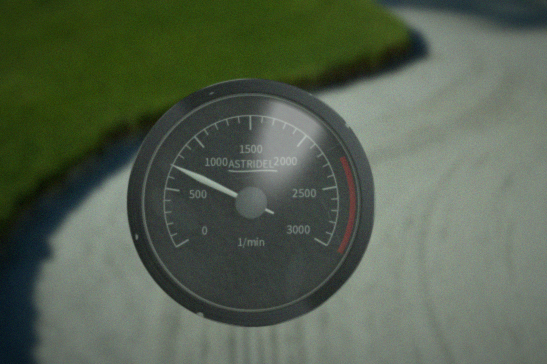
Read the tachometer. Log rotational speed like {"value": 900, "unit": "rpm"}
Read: {"value": 700, "unit": "rpm"}
